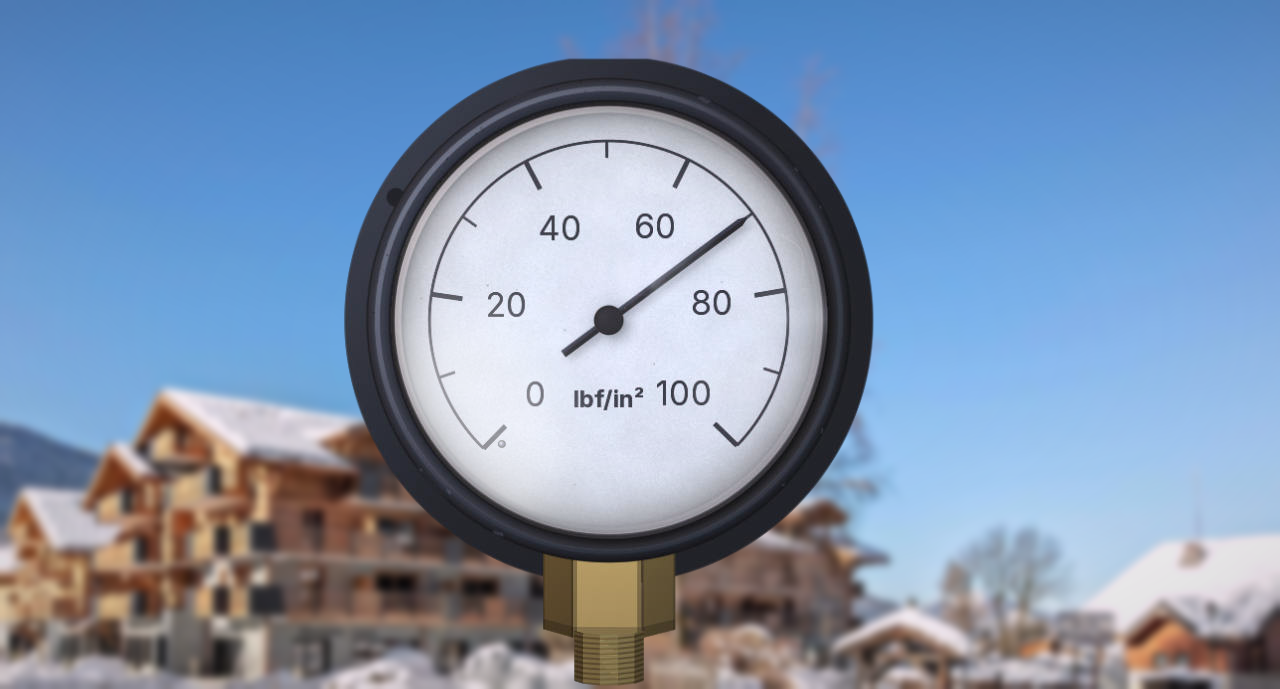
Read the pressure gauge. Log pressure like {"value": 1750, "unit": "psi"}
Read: {"value": 70, "unit": "psi"}
